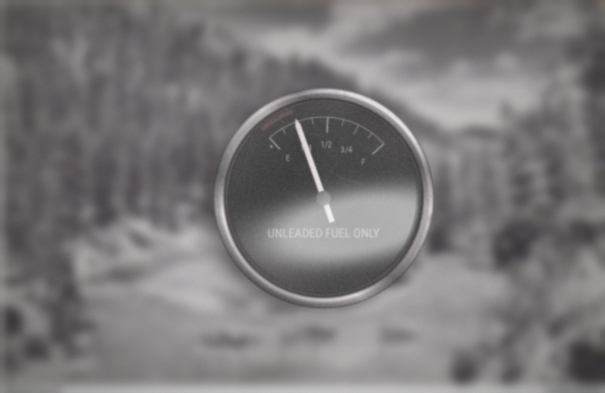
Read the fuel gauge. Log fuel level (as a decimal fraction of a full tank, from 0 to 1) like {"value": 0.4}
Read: {"value": 0.25}
